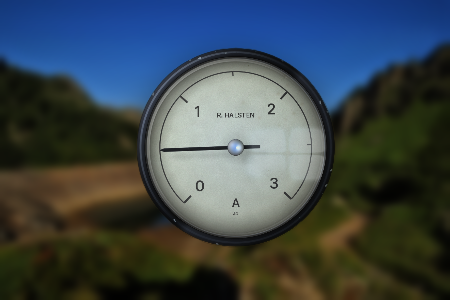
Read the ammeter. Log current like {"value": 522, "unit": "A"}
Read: {"value": 0.5, "unit": "A"}
